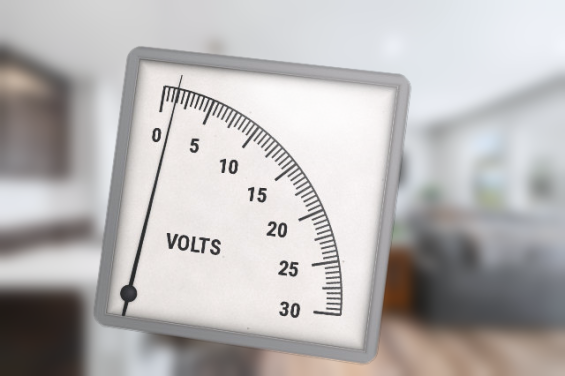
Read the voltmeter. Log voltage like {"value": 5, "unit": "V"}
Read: {"value": 1.5, "unit": "V"}
